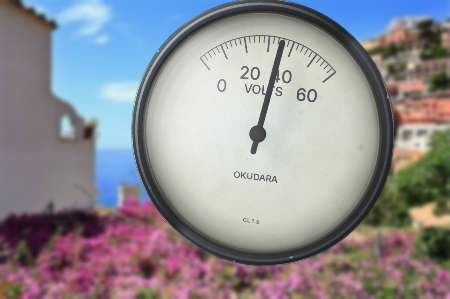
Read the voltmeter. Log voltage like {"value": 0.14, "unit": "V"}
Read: {"value": 36, "unit": "V"}
